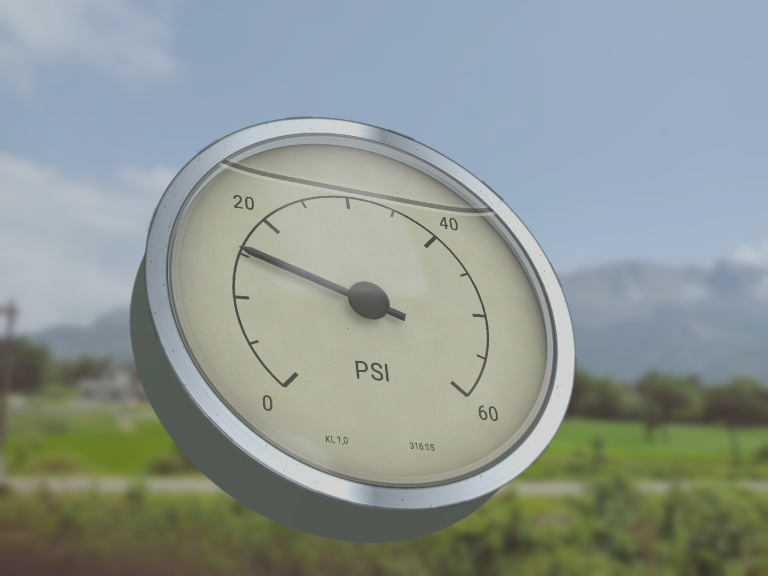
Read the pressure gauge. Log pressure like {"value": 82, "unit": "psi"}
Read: {"value": 15, "unit": "psi"}
